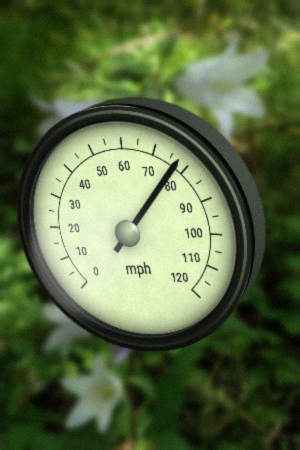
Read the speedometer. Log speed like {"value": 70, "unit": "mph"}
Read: {"value": 77.5, "unit": "mph"}
